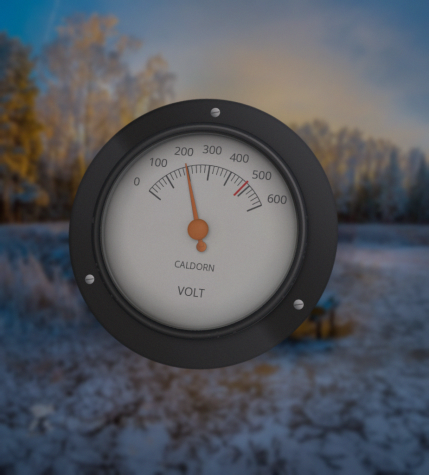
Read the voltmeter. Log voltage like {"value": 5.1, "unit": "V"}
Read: {"value": 200, "unit": "V"}
